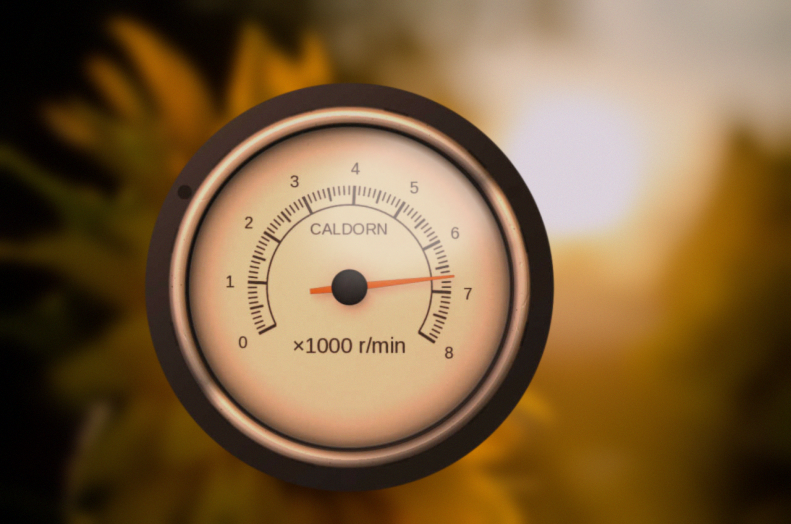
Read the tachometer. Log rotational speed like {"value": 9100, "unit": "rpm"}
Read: {"value": 6700, "unit": "rpm"}
